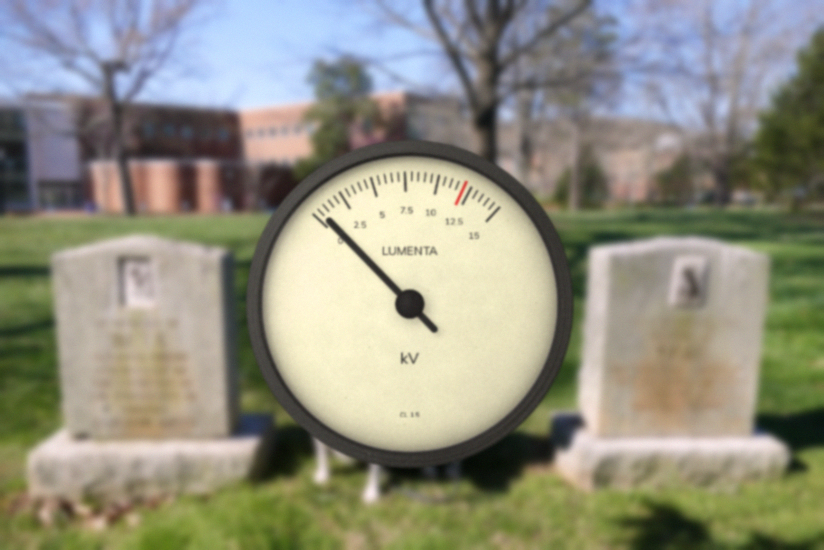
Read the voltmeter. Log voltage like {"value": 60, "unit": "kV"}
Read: {"value": 0.5, "unit": "kV"}
